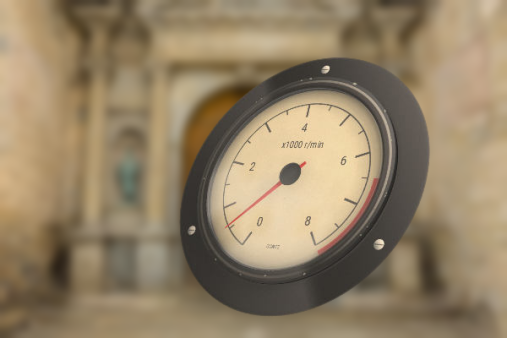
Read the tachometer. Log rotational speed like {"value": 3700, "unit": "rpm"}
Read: {"value": 500, "unit": "rpm"}
